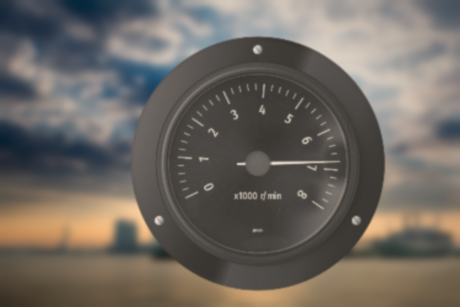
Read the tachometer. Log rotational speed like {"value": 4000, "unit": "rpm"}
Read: {"value": 6800, "unit": "rpm"}
